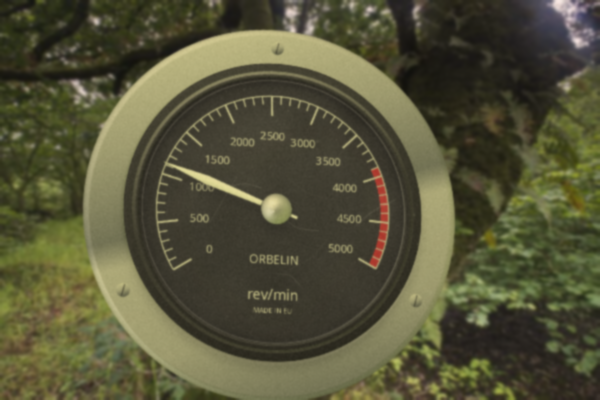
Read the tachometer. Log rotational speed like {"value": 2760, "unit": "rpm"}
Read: {"value": 1100, "unit": "rpm"}
